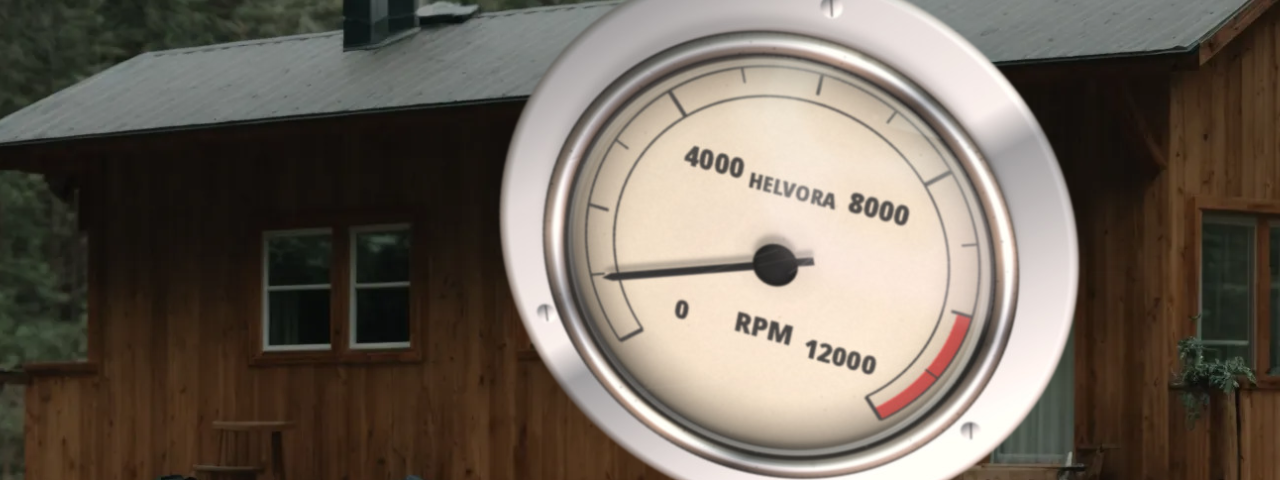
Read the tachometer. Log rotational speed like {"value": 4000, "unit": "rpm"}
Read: {"value": 1000, "unit": "rpm"}
